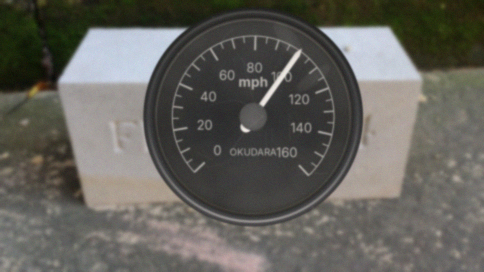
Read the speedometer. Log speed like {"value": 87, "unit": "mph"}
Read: {"value": 100, "unit": "mph"}
